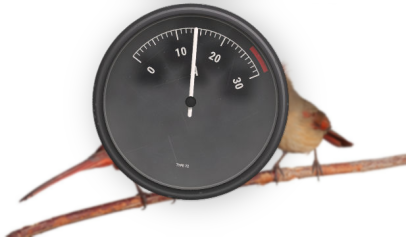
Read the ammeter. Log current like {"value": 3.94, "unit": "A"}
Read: {"value": 14, "unit": "A"}
